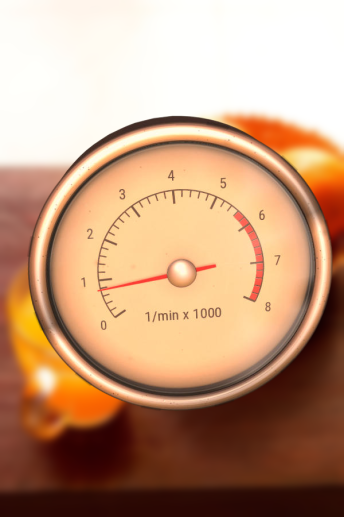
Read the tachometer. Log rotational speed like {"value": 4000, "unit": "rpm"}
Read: {"value": 800, "unit": "rpm"}
